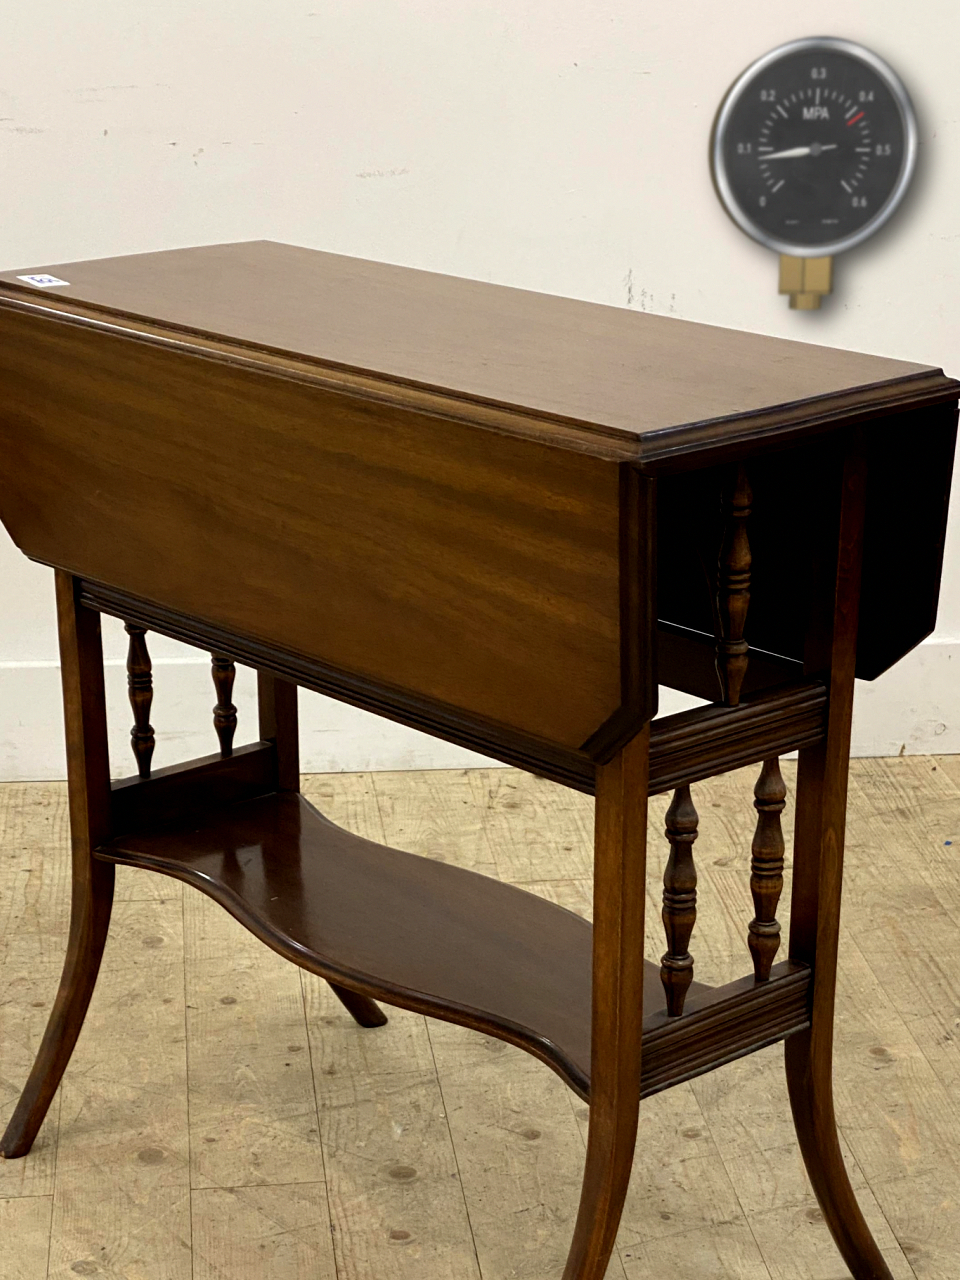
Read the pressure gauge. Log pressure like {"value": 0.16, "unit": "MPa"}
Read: {"value": 0.08, "unit": "MPa"}
